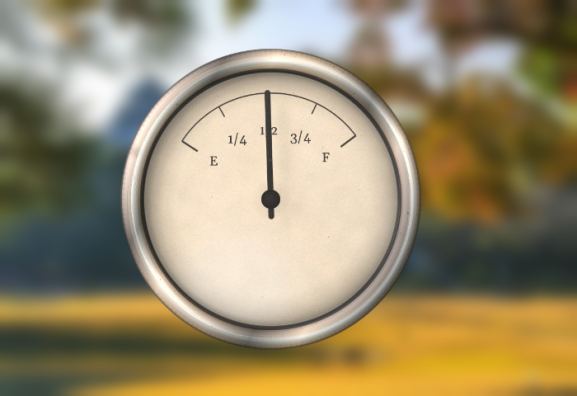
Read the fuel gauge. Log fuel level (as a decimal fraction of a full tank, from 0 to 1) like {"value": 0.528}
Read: {"value": 0.5}
